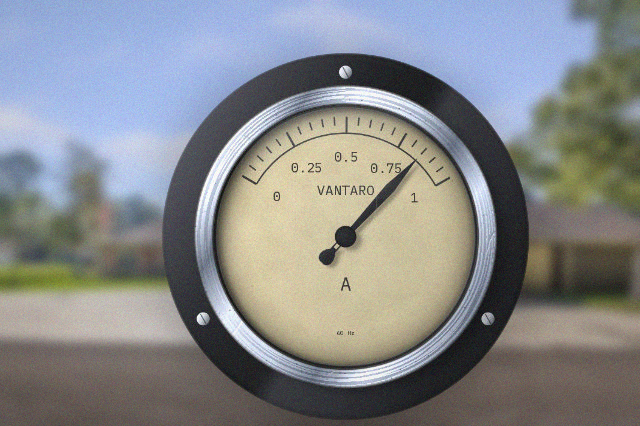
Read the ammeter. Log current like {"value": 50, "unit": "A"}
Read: {"value": 0.85, "unit": "A"}
